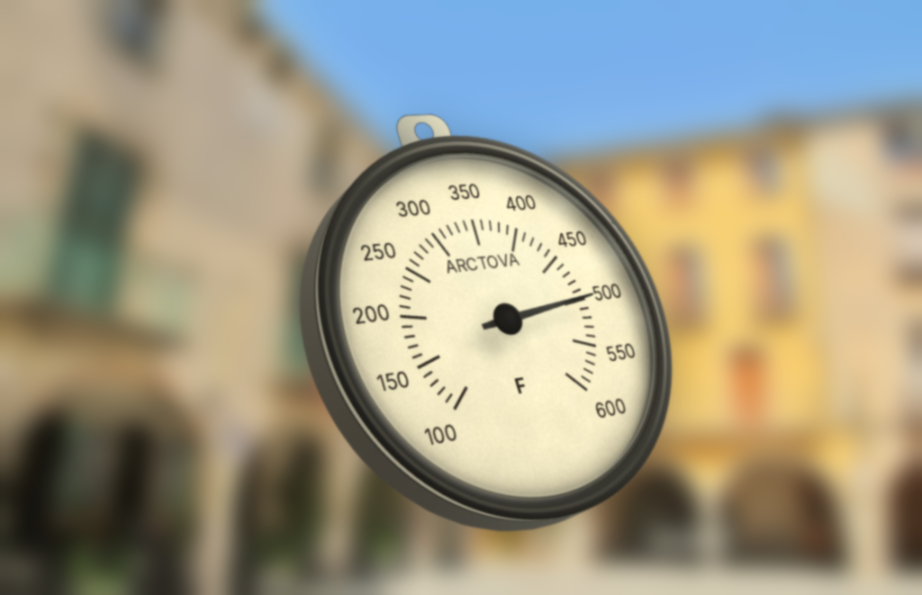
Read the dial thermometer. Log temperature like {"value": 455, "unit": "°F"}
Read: {"value": 500, "unit": "°F"}
